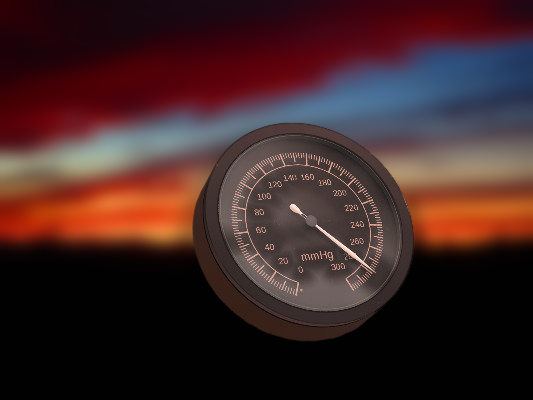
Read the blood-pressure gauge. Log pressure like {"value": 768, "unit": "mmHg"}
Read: {"value": 280, "unit": "mmHg"}
